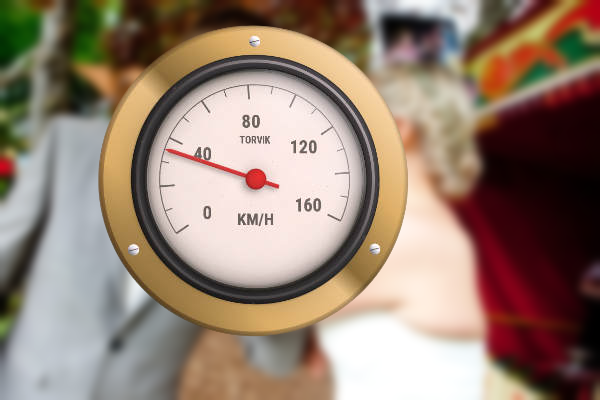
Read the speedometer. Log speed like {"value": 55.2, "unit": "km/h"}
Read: {"value": 35, "unit": "km/h"}
